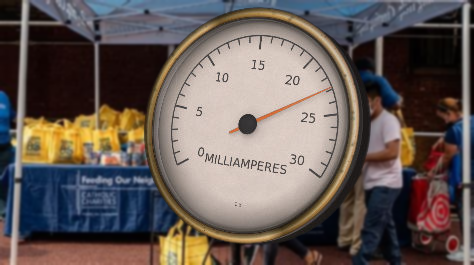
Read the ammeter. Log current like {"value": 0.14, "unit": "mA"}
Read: {"value": 23, "unit": "mA"}
